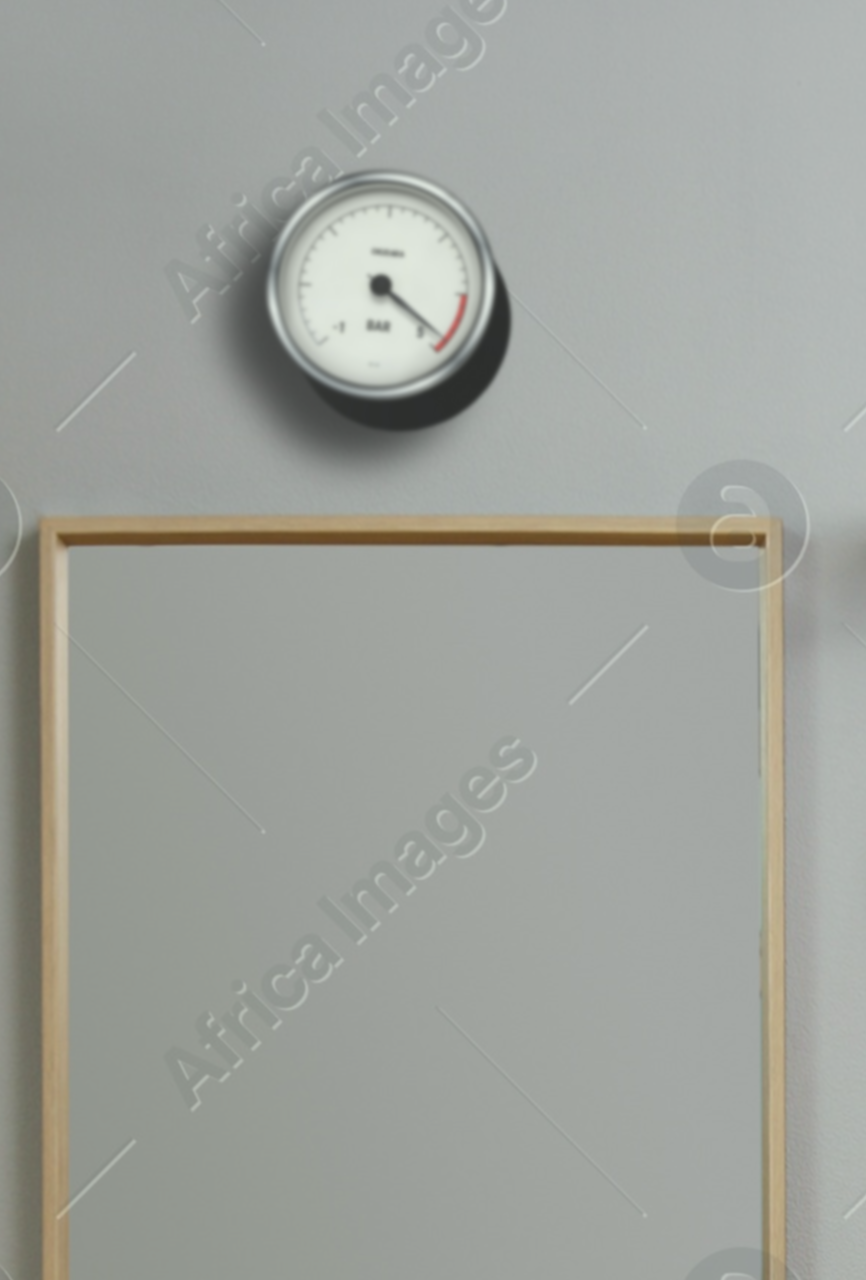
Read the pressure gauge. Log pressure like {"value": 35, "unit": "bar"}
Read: {"value": 4.8, "unit": "bar"}
